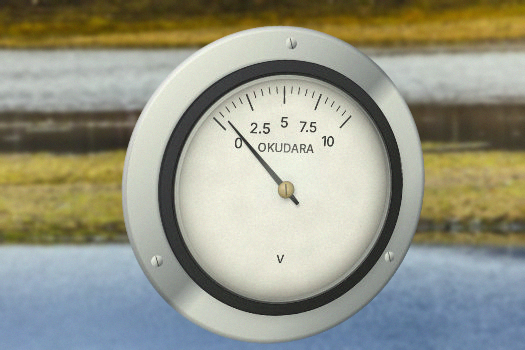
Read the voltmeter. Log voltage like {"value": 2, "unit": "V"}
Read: {"value": 0.5, "unit": "V"}
